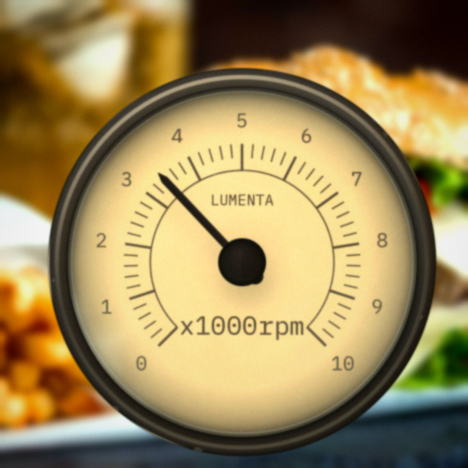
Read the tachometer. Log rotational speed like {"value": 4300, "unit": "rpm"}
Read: {"value": 3400, "unit": "rpm"}
